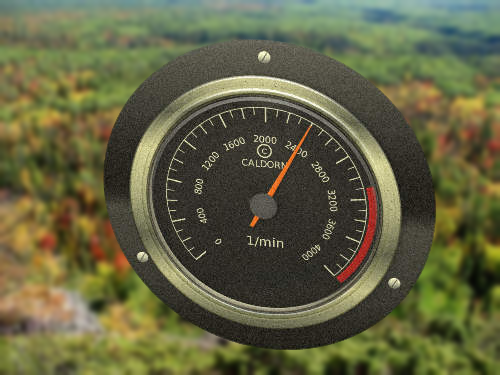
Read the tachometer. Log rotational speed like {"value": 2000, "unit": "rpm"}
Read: {"value": 2400, "unit": "rpm"}
